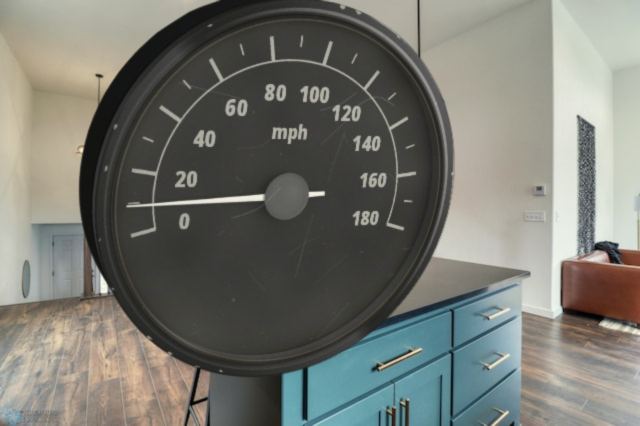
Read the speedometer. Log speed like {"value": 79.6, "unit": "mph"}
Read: {"value": 10, "unit": "mph"}
